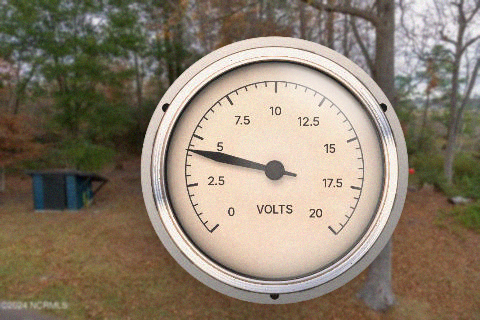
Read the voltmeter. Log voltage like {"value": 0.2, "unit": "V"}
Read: {"value": 4.25, "unit": "V"}
